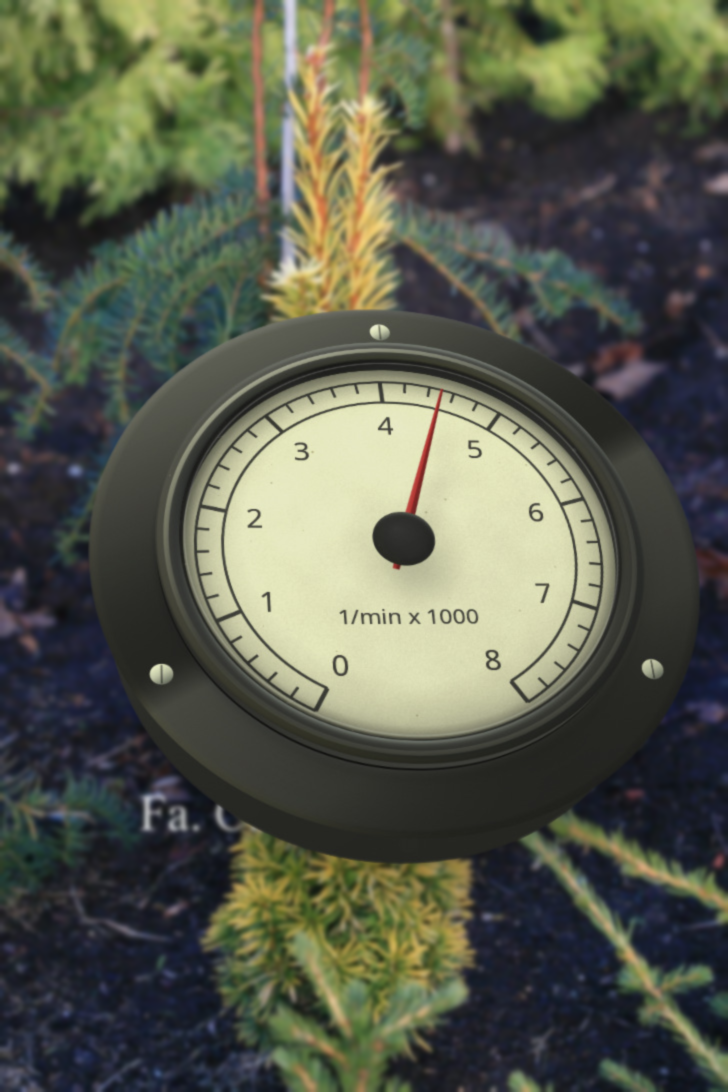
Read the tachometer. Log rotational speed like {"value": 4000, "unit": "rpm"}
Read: {"value": 4500, "unit": "rpm"}
